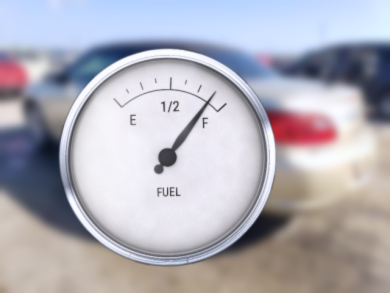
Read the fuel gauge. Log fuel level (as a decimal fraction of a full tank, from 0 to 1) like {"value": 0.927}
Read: {"value": 0.875}
